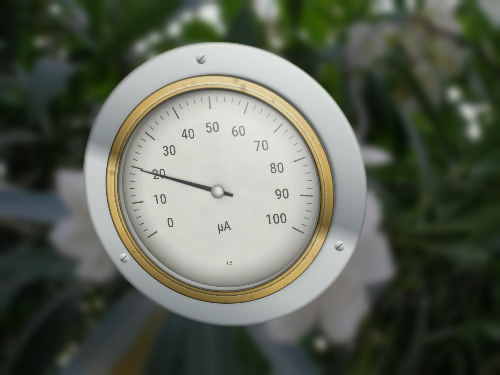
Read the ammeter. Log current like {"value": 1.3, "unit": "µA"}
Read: {"value": 20, "unit": "µA"}
